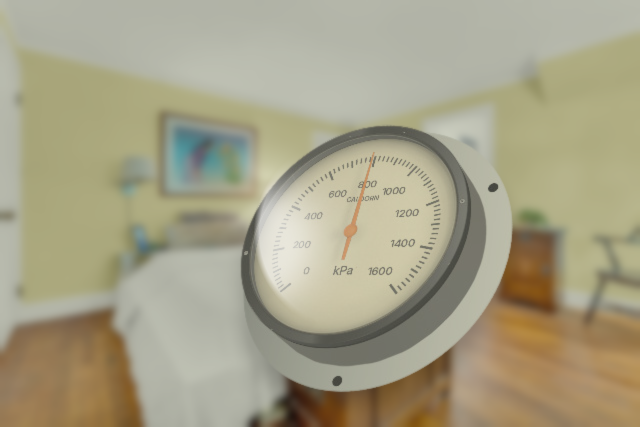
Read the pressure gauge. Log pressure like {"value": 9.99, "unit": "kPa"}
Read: {"value": 800, "unit": "kPa"}
